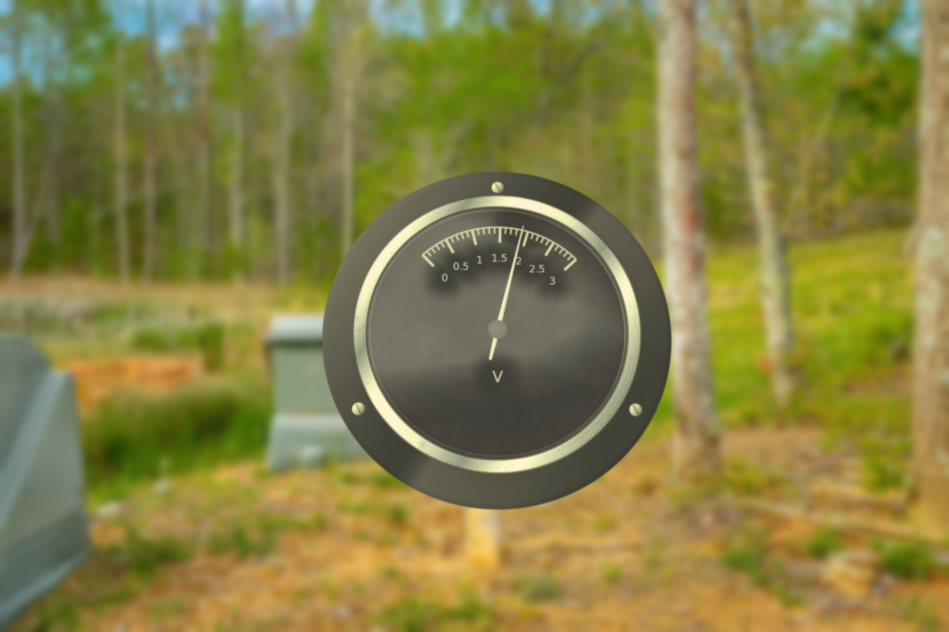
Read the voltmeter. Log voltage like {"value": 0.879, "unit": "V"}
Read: {"value": 1.9, "unit": "V"}
